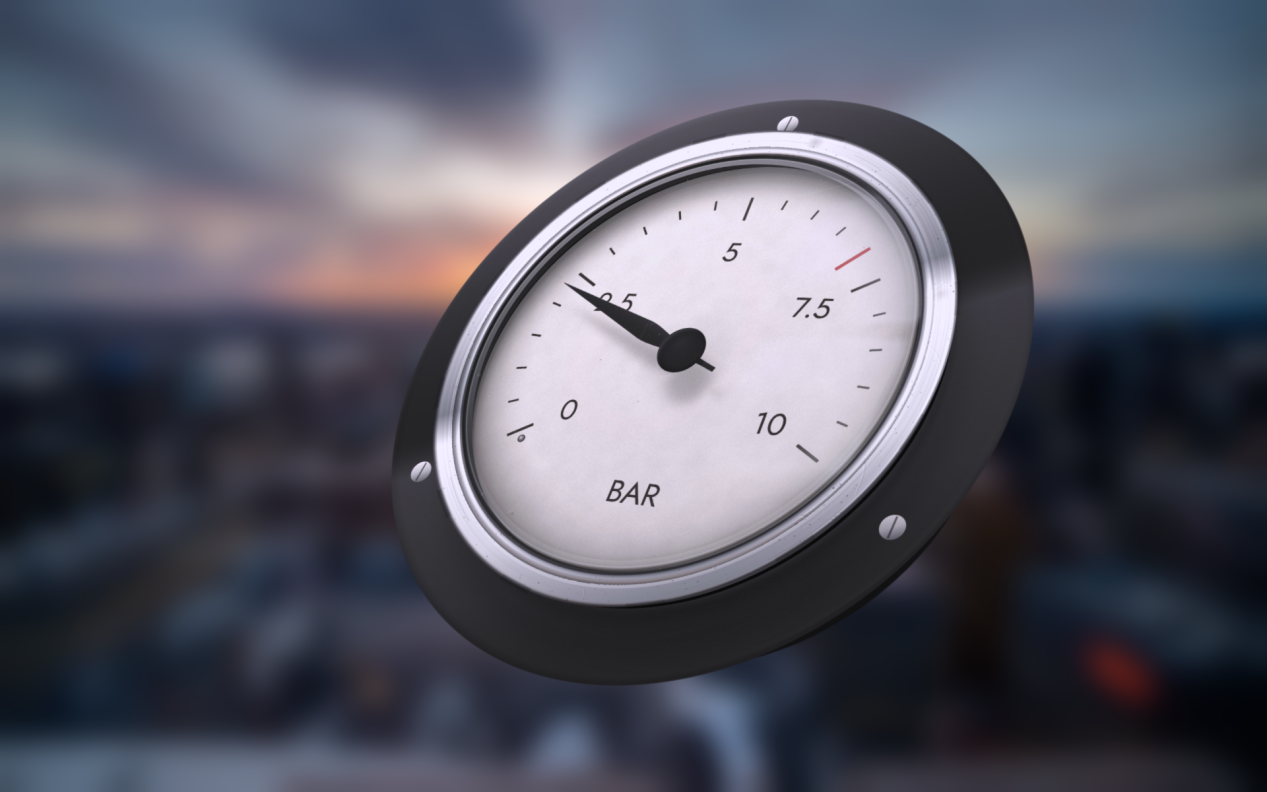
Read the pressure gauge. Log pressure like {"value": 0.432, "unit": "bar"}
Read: {"value": 2.25, "unit": "bar"}
